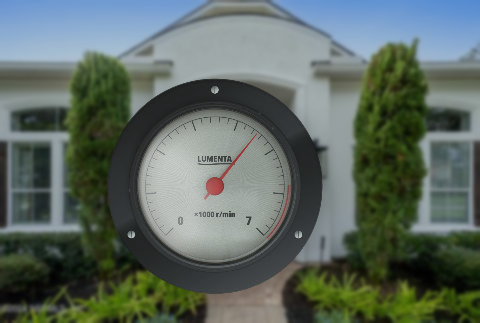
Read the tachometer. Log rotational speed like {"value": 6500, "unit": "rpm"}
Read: {"value": 4500, "unit": "rpm"}
